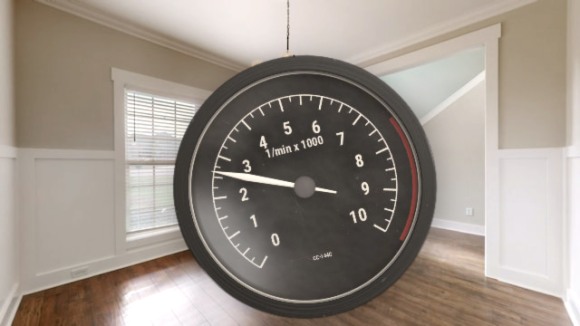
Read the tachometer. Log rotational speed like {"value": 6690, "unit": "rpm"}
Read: {"value": 2625, "unit": "rpm"}
